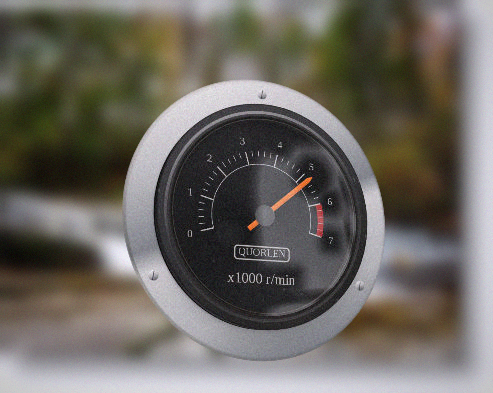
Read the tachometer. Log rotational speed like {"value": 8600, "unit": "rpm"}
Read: {"value": 5200, "unit": "rpm"}
